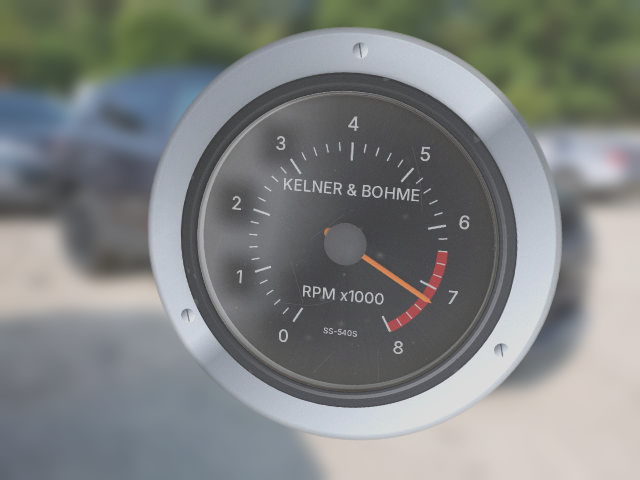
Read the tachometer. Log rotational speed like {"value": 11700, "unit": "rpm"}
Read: {"value": 7200, "unit": "rpm"}
